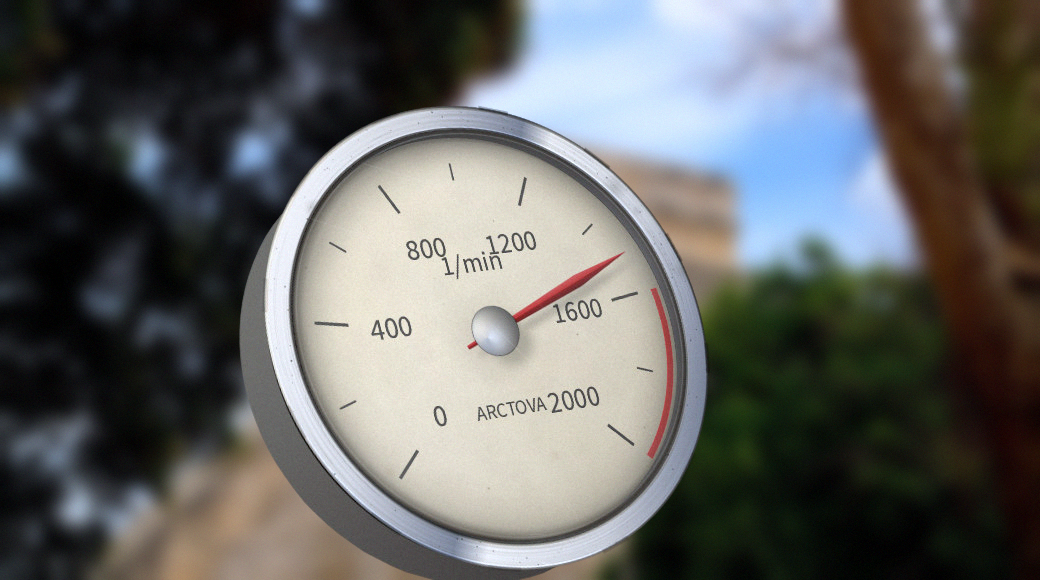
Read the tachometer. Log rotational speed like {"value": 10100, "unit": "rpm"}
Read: {"value": 1500, "unit": "rpm"}
